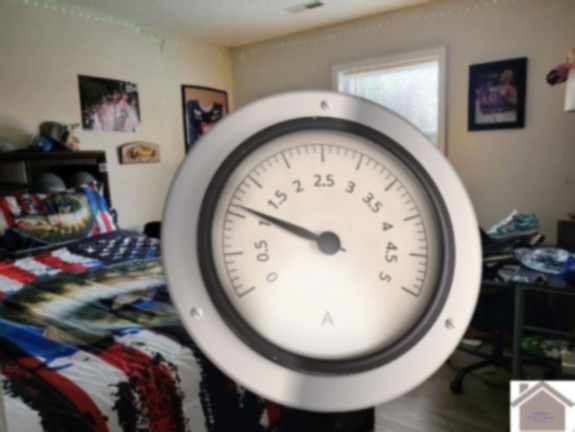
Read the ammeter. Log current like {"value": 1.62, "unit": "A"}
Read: {"value": 1.1, "unit": "A"}
